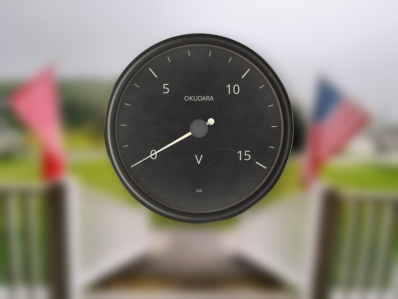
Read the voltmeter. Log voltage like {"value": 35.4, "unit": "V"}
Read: {"value": 0, "unit": "V"}
